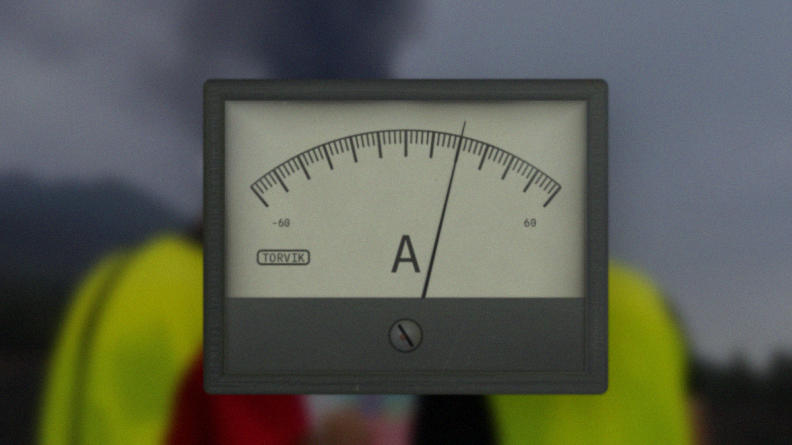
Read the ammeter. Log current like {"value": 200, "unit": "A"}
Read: {"value": 20, "unit": "A"}
